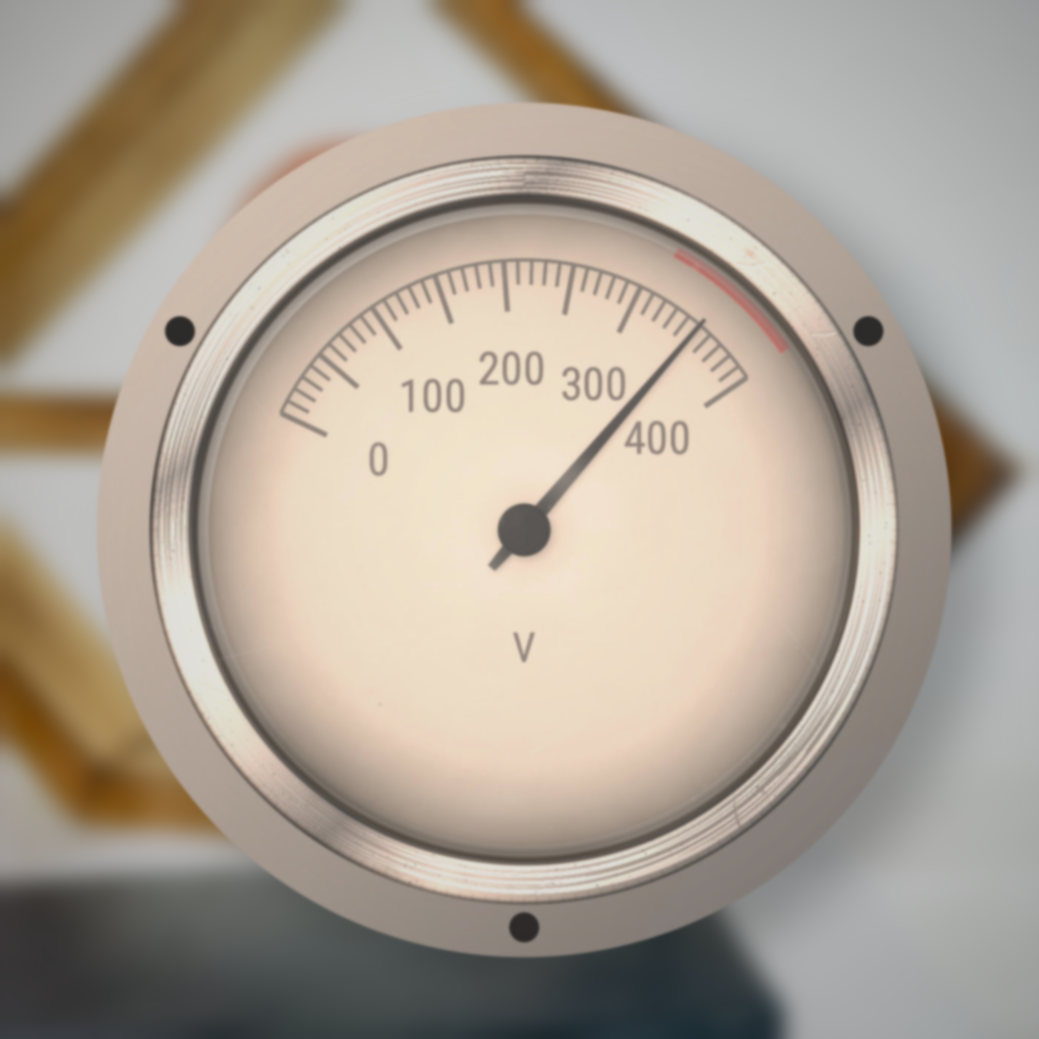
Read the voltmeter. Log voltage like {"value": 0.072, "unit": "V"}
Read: {"value": 350, "unit": "V"}
